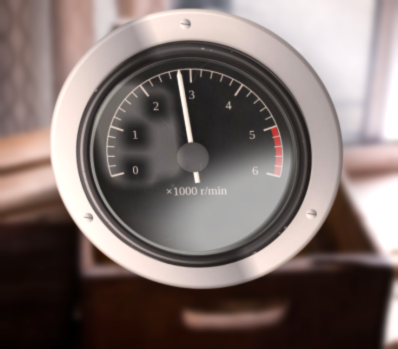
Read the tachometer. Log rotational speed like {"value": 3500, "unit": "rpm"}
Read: {"value": 2800, "unit": "rpm"}
